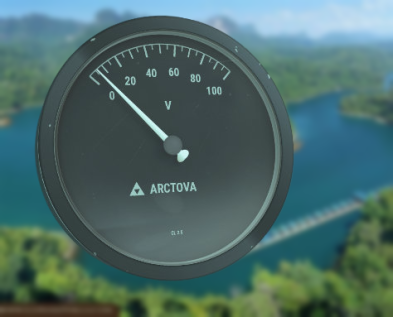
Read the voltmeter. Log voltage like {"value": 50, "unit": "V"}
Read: {"value": 5, "unit": "V"}
